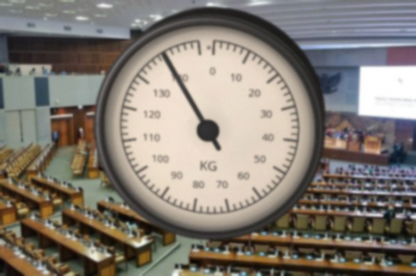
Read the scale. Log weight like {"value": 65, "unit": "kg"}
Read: {"value": 140, "unit": "kg"}
